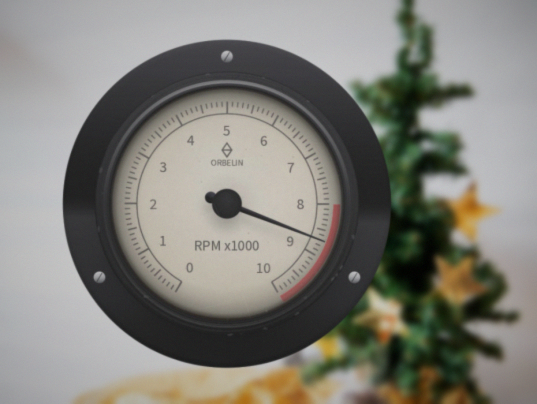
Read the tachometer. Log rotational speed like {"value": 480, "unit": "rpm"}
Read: {"value": 8700, "unit": "rpm"}
